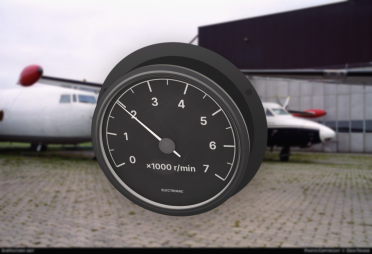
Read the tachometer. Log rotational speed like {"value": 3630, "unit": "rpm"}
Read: {"value": 2000, "unit": "rpm"}
